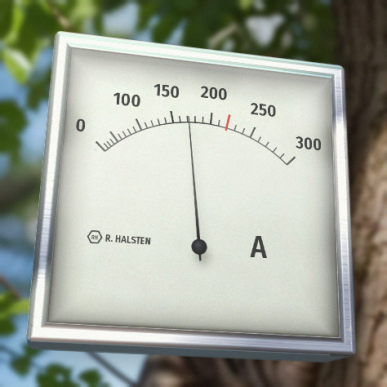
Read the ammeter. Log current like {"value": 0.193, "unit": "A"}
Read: {"value": 170, "unit": "A"}
